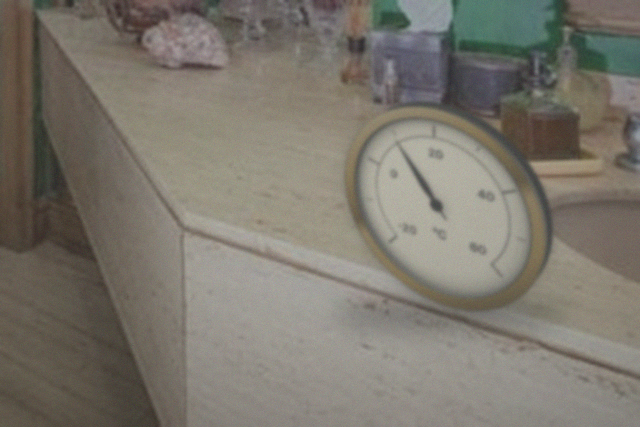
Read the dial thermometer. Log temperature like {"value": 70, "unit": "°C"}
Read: {"value": 10, "unit": "°C"}
